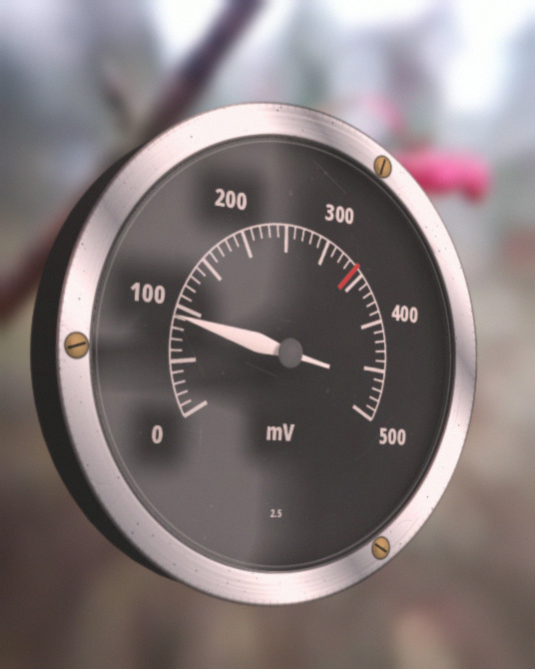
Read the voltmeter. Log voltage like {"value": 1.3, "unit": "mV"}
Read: {"value": 90, "unit": "mV"}
